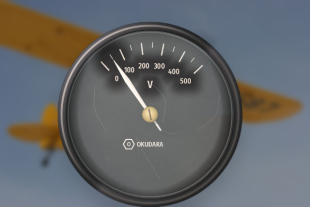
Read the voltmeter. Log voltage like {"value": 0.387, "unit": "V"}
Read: {"value": 50, "unit": "V"}
